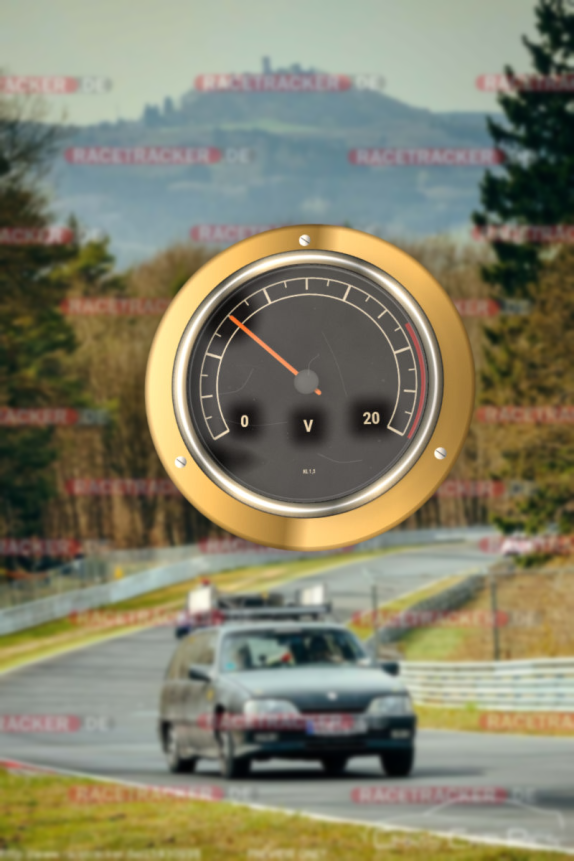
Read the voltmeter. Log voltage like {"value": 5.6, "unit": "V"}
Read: {"value": 6, "unit": "V"}
